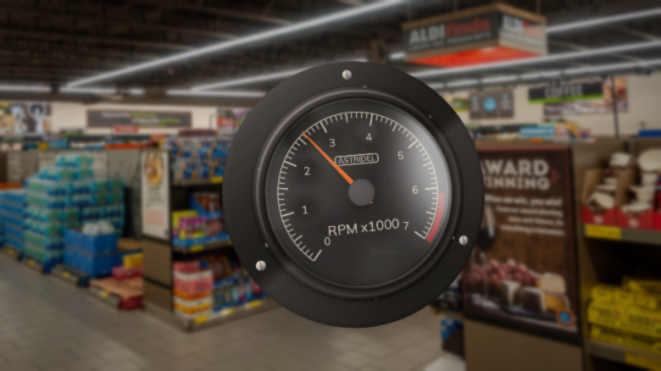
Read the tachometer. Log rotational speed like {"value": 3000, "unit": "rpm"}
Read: {"value": 2600, "unit": "rpm"}
